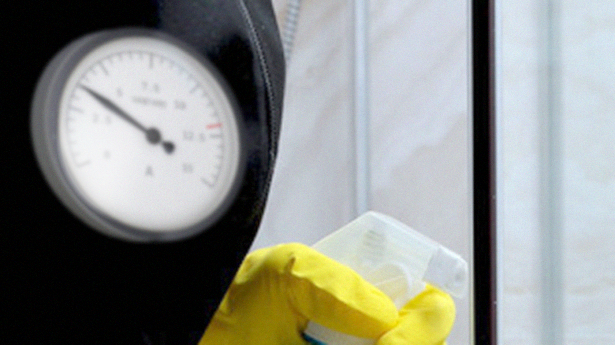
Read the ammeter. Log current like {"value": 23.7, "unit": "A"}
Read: {"value": 3.5, "unit": "A"}
